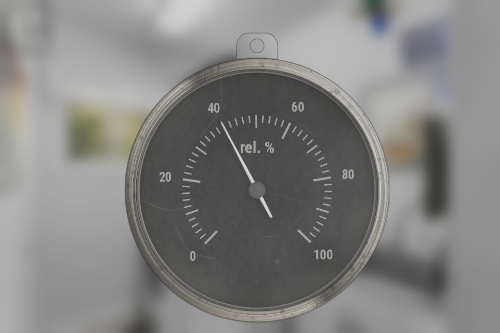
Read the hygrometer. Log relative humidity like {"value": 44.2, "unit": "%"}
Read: {"value": 40, "unit": "%"}
